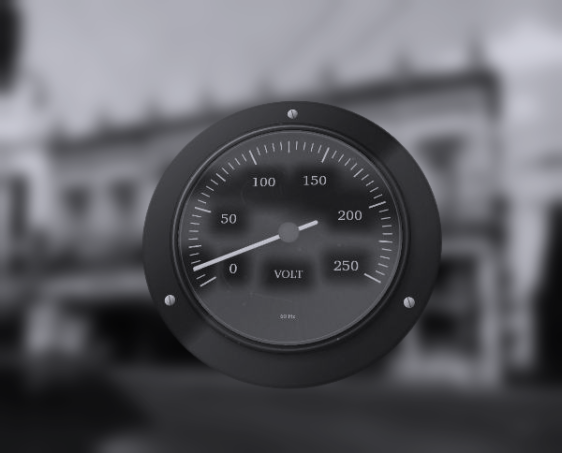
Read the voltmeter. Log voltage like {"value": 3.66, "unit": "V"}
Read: {"value": 10, "unit": "V"}
